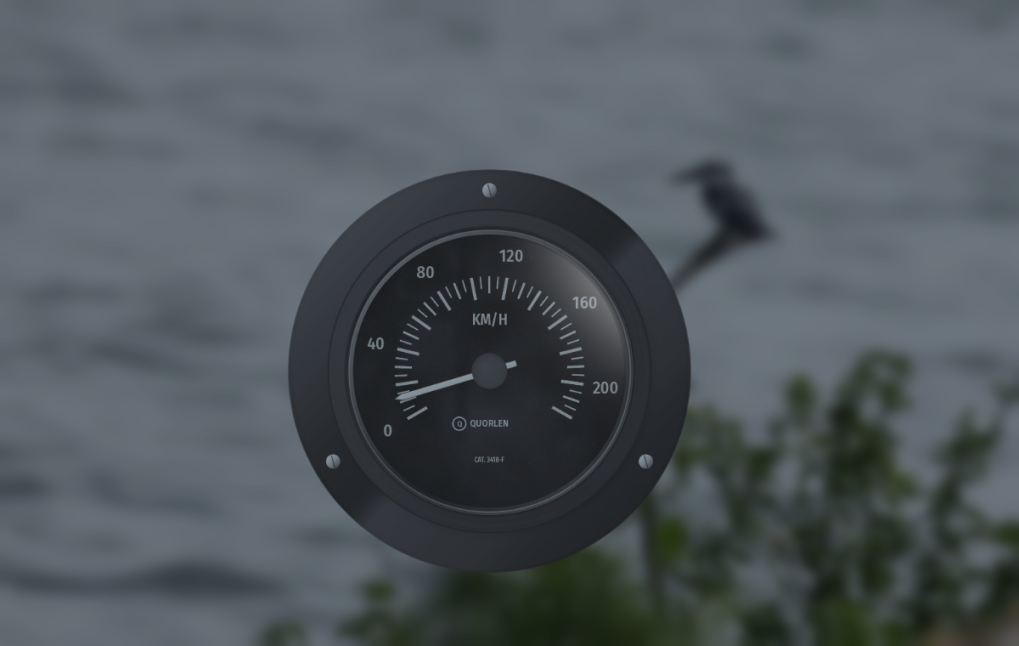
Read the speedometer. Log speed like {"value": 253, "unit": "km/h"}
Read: {"value": 12.5, "unit": "km/h"}
